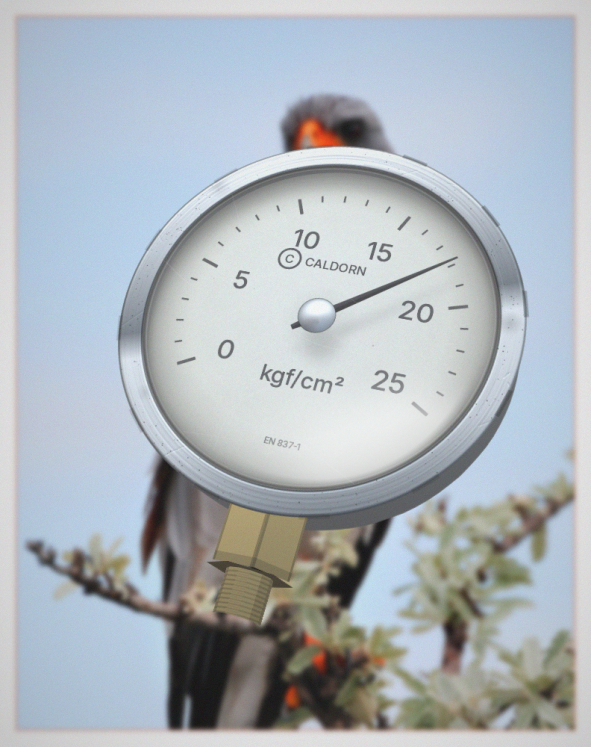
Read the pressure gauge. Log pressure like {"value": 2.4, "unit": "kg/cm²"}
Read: {"value": 18, "unit": "kg/cm²"}
